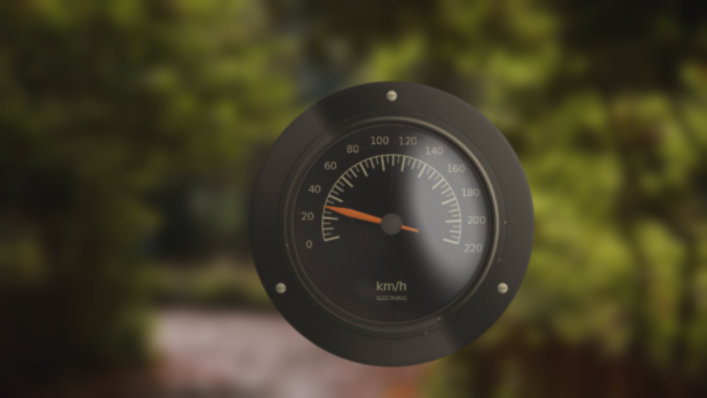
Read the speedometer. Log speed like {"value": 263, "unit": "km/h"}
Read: {"value": 30, "unit": "km/h"}
